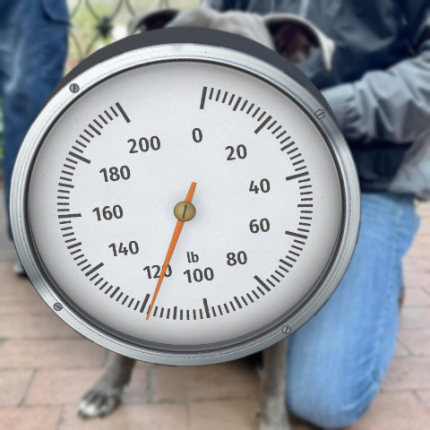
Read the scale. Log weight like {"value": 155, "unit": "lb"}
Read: {"value": 118, "unit": "lb"}
